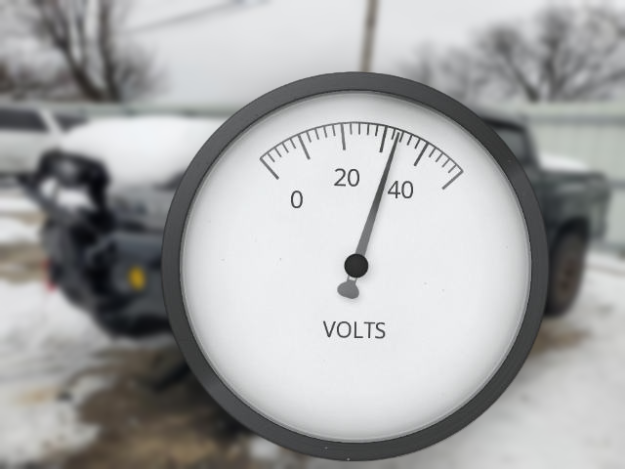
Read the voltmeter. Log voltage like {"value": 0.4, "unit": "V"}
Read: {"value": 33, "unit": "V"}
